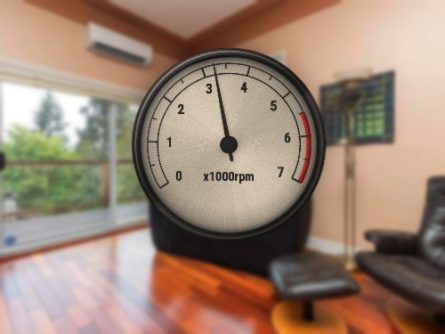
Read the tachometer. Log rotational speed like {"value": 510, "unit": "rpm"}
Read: {"value": 3250, "unit": "rpm"}
